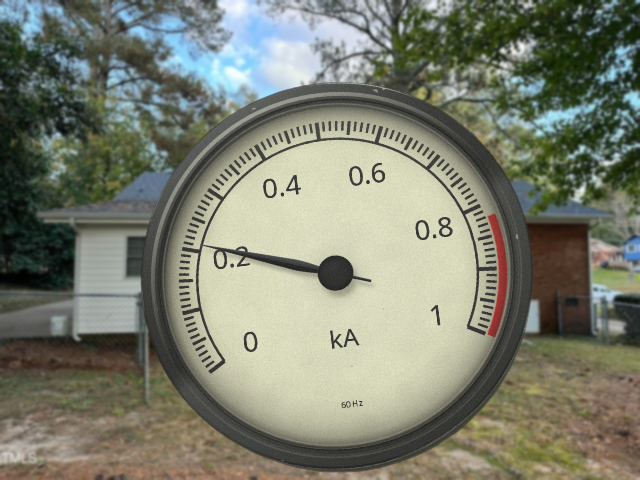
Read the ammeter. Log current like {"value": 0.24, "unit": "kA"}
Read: {"value": 0.21, "unit": "kA"}
